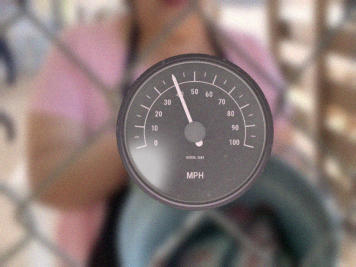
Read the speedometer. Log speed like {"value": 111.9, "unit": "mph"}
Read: {"value": 40, "unit": "mph"}
